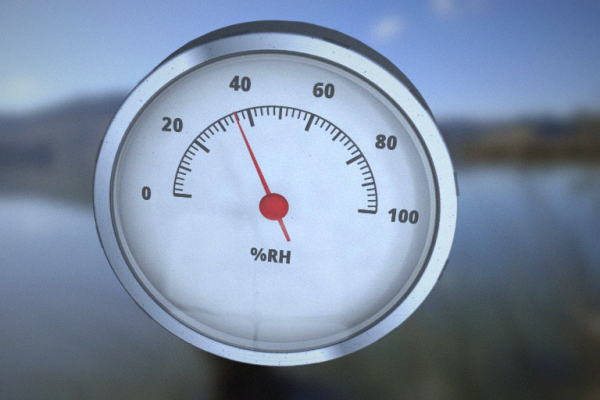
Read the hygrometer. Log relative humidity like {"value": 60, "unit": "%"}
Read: {"value": 36, "unit": "%"}
